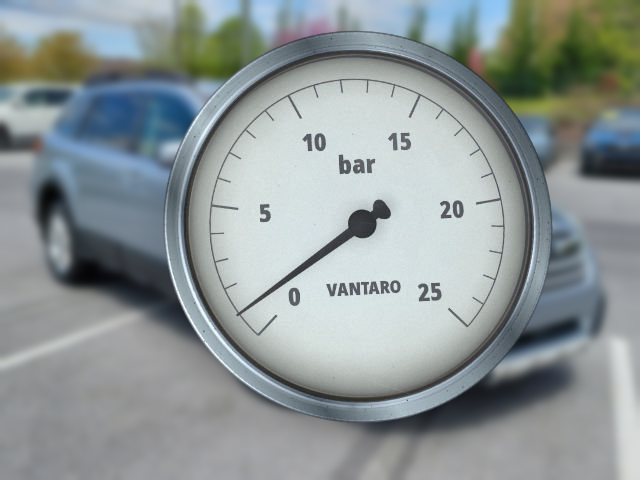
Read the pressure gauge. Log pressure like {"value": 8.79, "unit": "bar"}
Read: {"value": 1, "unit": "bar"}
